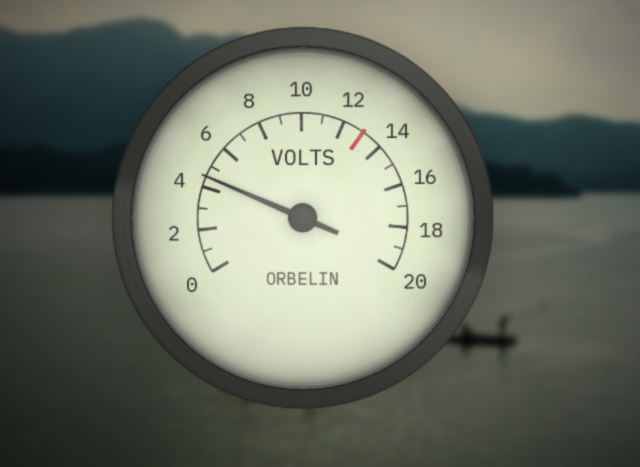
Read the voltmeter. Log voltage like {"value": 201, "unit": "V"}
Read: {"value": 4.5, "unit": "V"}
